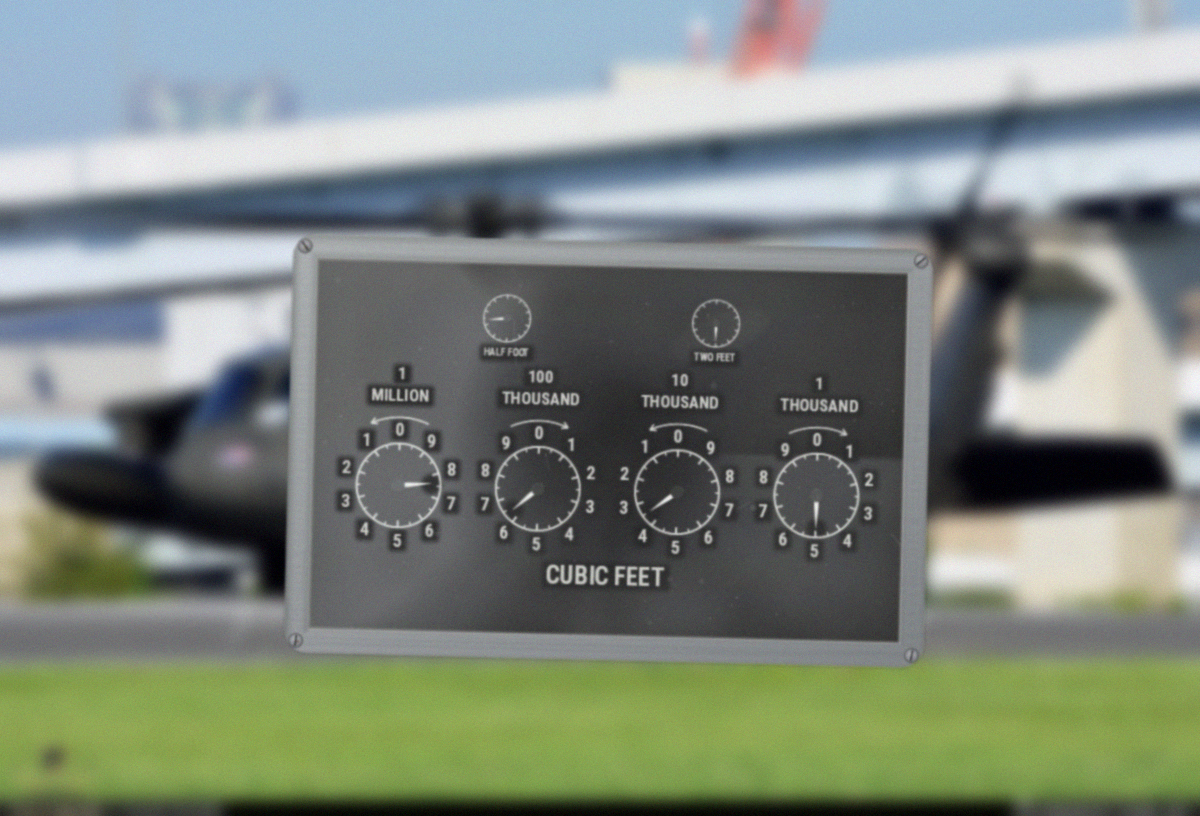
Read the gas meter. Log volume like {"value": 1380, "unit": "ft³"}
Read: {"value": 763500, "unit": "ft³"}
